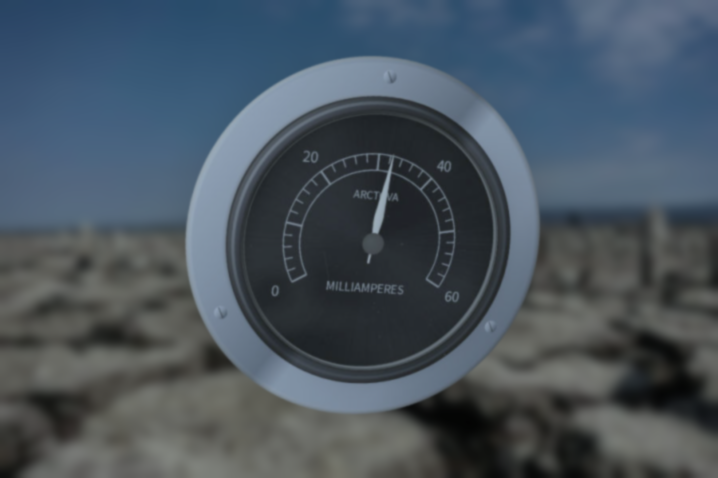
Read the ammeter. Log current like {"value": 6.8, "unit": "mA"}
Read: {"value": 32, "unit": "mA"}
